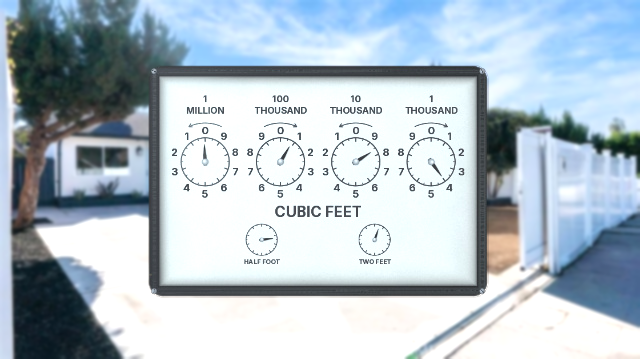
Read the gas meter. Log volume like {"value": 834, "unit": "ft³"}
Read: {"value": 8400, "unit": "ft³"}
